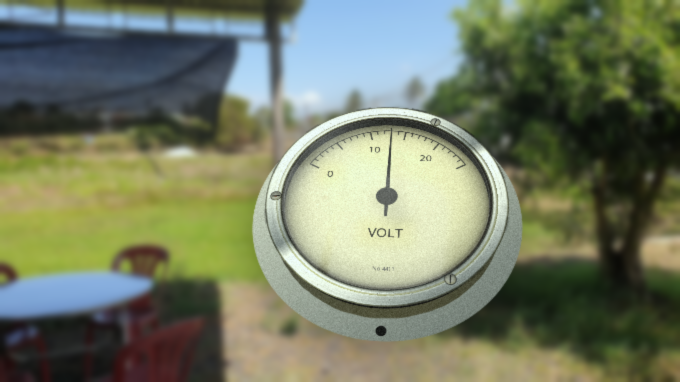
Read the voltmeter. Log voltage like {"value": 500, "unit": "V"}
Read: {"value": 13, "unit": "V"}
